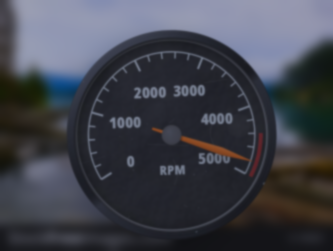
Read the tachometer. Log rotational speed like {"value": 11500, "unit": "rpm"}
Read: {"value": 4800, "unit": "rpm"}
